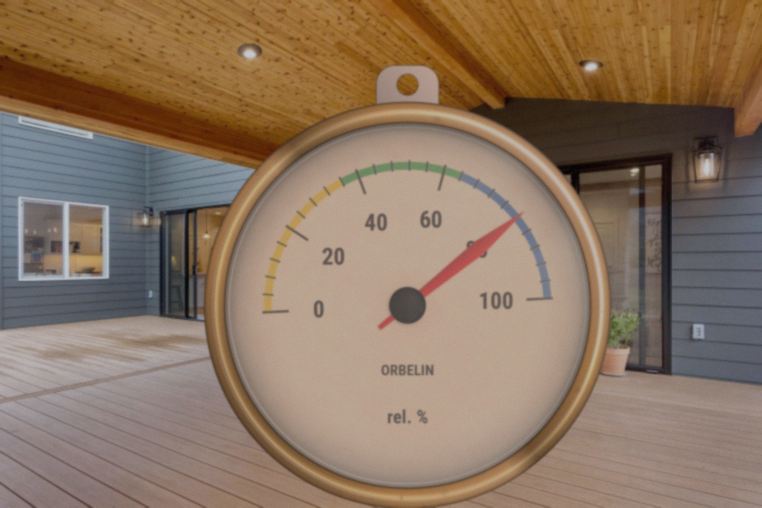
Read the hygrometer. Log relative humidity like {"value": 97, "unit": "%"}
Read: {"value": 80, "unit": "%"}
